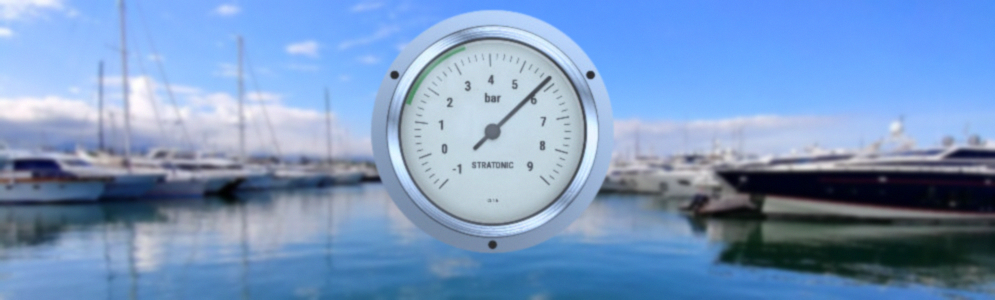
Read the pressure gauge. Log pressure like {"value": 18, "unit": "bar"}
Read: {"value": 5.8, "unit": "bar"}
